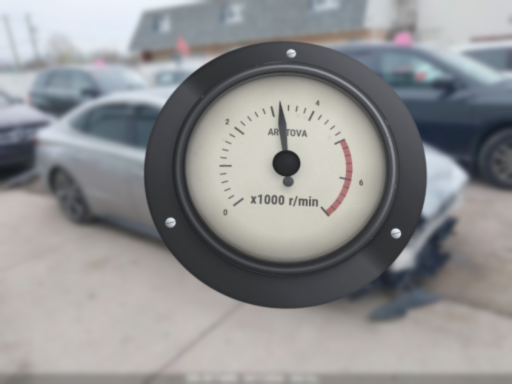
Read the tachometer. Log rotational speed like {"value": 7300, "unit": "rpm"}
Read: {"value": 3200, "unit": "rpm"}
